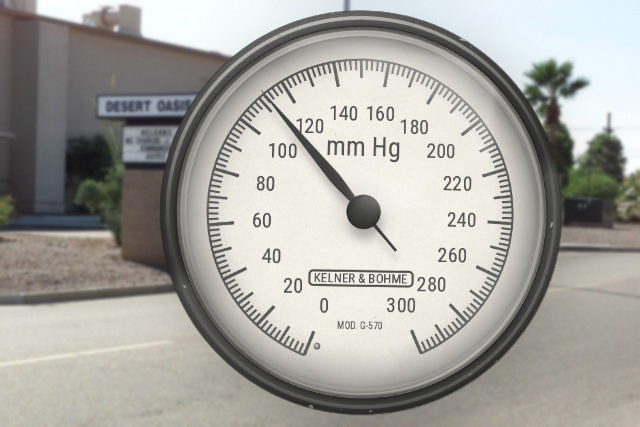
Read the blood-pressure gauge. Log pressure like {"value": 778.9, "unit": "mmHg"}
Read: {"value": 112, "unit": "mmHg"}
